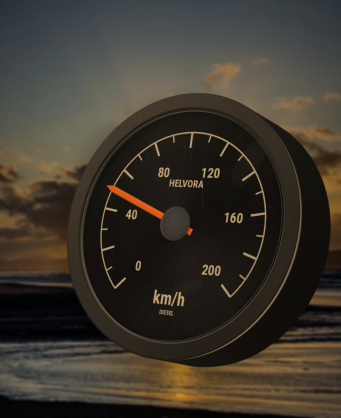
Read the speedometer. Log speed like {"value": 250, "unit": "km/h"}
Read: {"value": 50, "unit": "km/h"}
